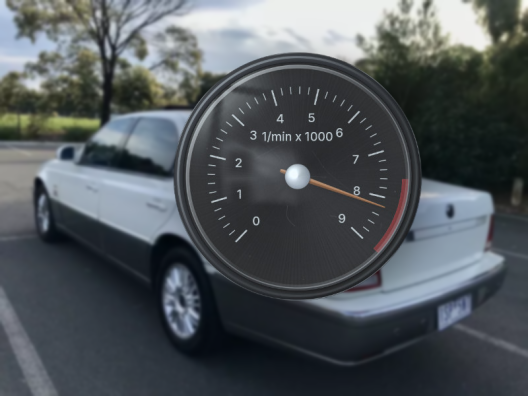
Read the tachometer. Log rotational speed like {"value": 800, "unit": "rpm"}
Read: {"value": 8200, "unit": "rpm"}
